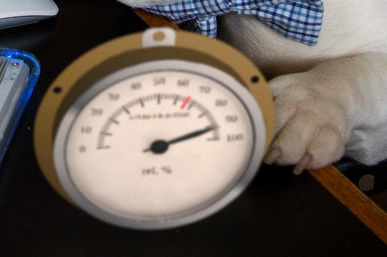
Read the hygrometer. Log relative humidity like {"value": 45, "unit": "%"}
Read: {"value": 90, "unit": "%"}
